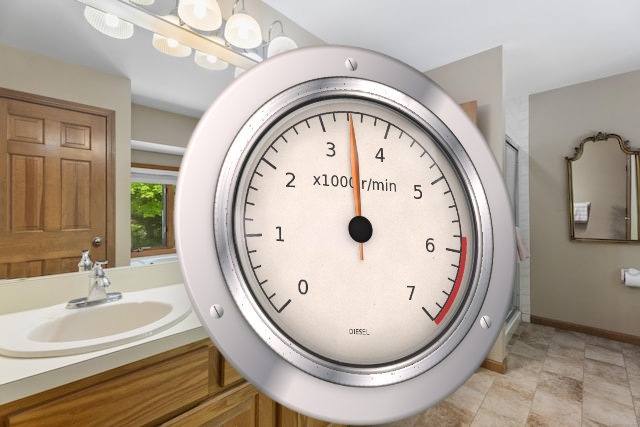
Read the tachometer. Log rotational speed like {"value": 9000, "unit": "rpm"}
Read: {"value": 3400, "unit": "rpm"}
